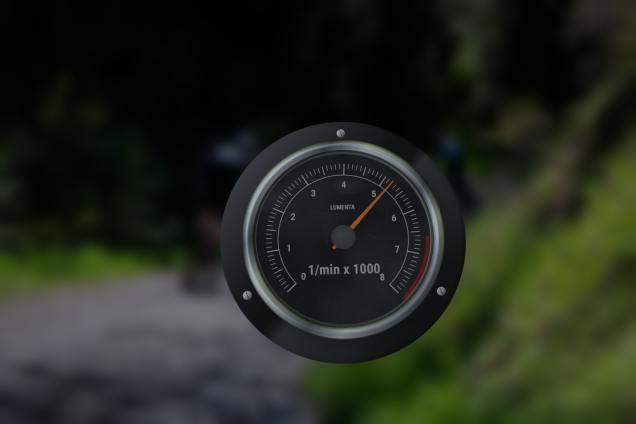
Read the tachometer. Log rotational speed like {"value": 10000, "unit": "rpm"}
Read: {"value": 5200, "unit": "rpm"}
